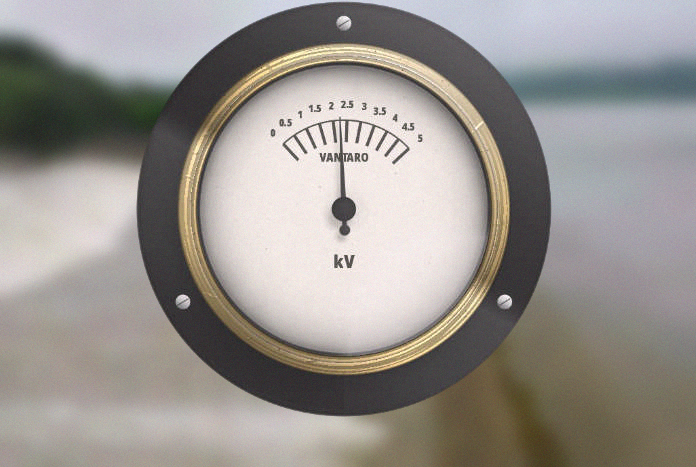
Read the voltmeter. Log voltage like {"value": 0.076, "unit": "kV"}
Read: {"value": 2.25, "unit": "kV"}
